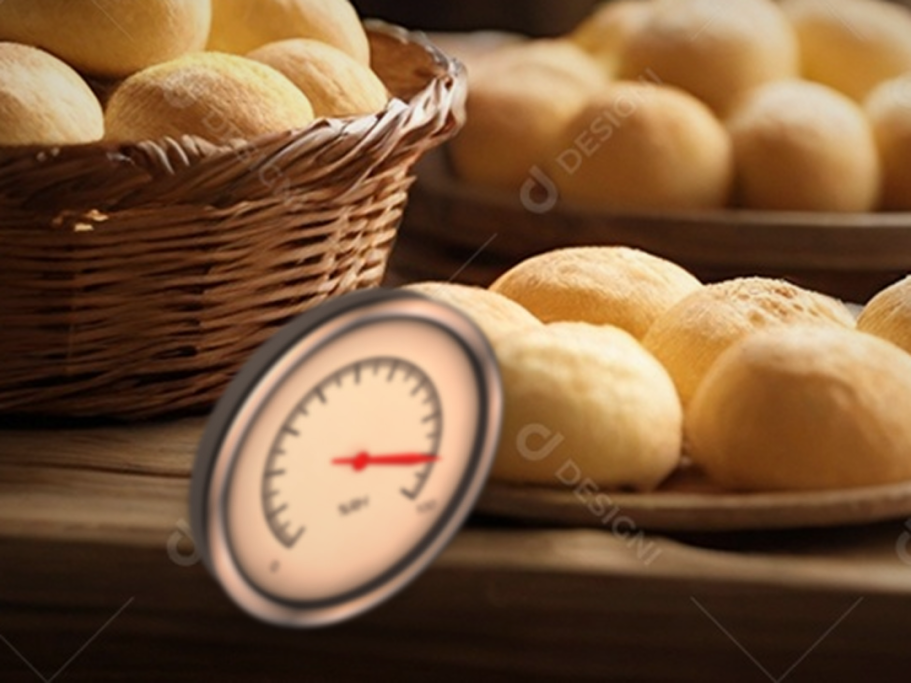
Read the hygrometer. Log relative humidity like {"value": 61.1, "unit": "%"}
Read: {"value": 90, "unit": "%"}
